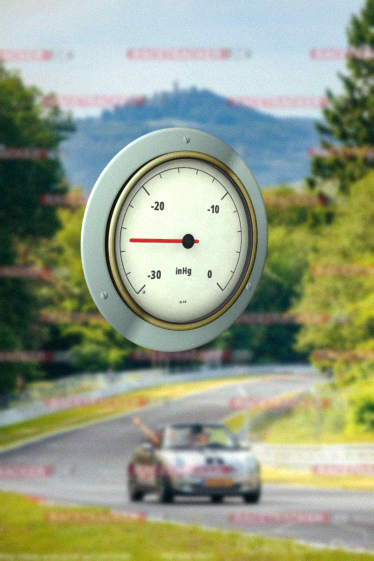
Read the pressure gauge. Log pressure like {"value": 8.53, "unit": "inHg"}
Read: {"value": -25, "unit": "inHg"}
